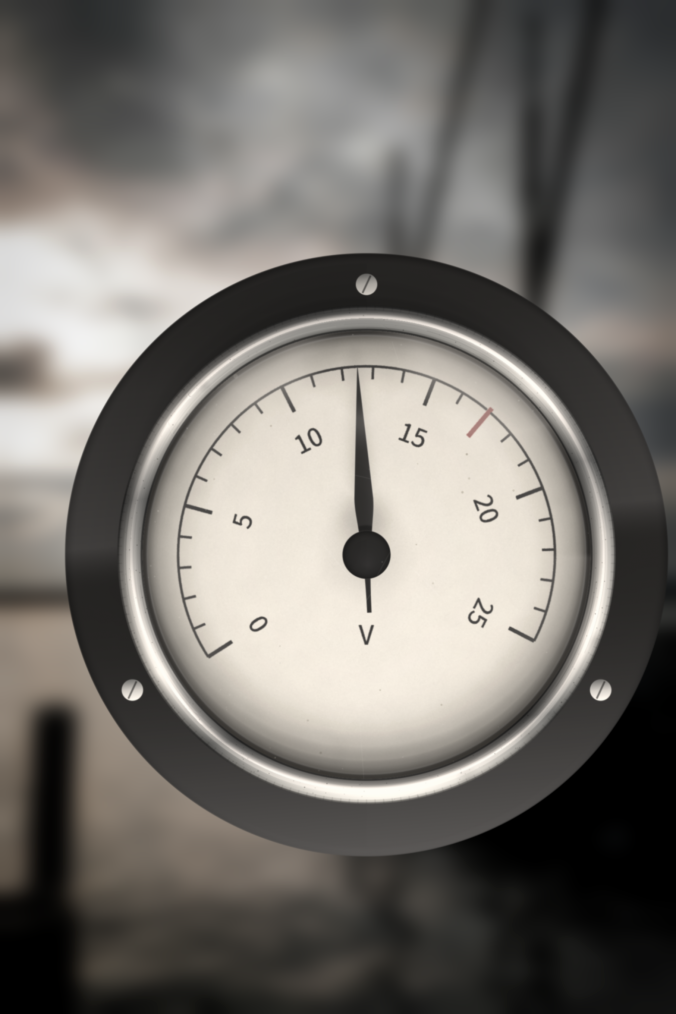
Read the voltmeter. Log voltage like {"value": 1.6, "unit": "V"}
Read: {"value": 12.5, "unit": "V"}
